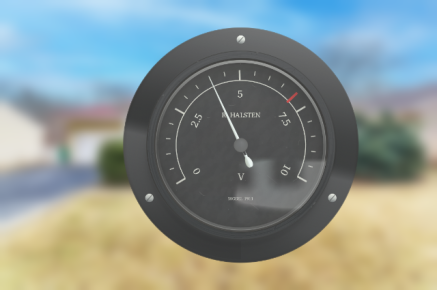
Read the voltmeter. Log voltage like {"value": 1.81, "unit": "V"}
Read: {"value": 4, "unit": "V"}
